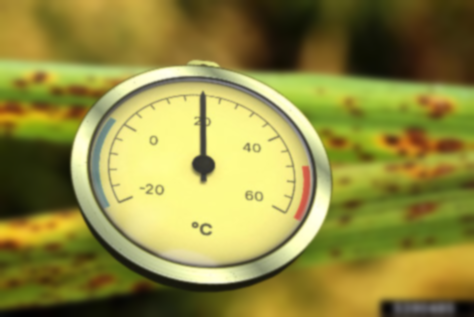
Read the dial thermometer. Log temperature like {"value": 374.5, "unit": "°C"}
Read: {"value": 20, "unit": "°C"}
